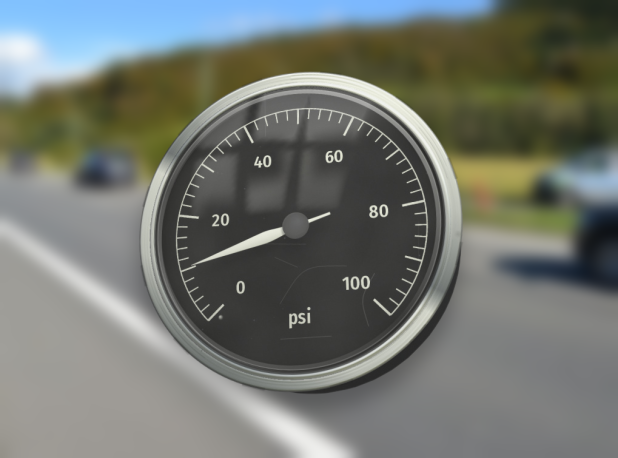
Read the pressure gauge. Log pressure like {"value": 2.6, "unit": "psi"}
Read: {"value": 10, "unit": "psi"}
